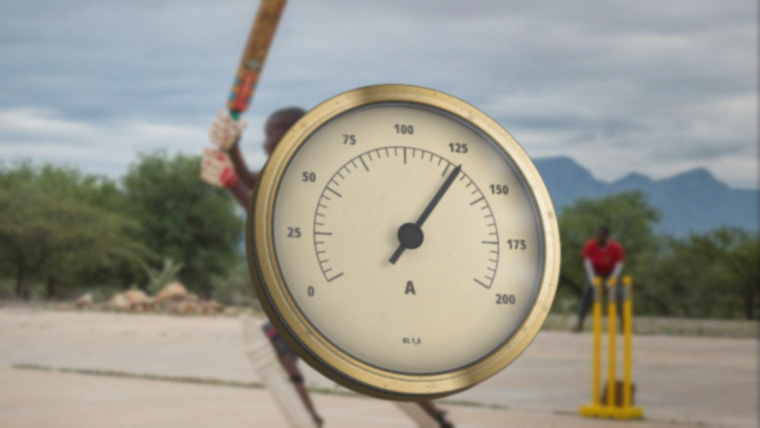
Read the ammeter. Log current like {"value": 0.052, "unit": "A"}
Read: {"value": 130, "unit": "A"}
